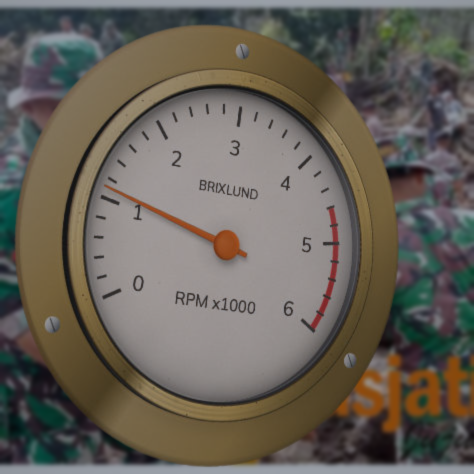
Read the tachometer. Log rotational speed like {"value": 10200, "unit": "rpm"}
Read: {"value": 1100, "unit": "rpm"}
